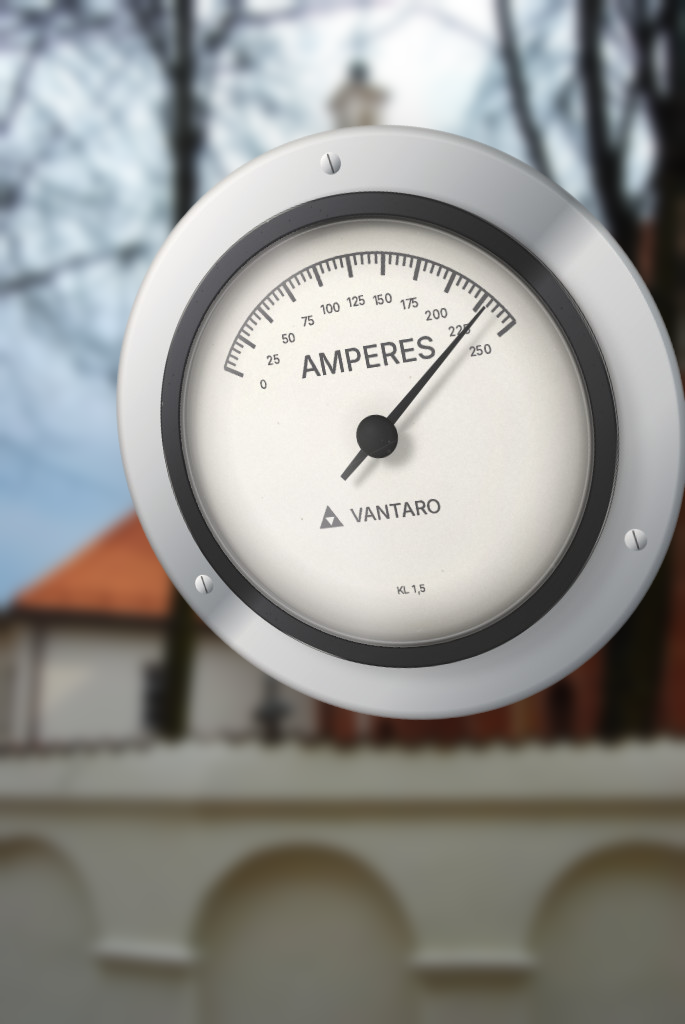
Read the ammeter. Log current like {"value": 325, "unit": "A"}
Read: {"value": 230, "unit": "A"}
